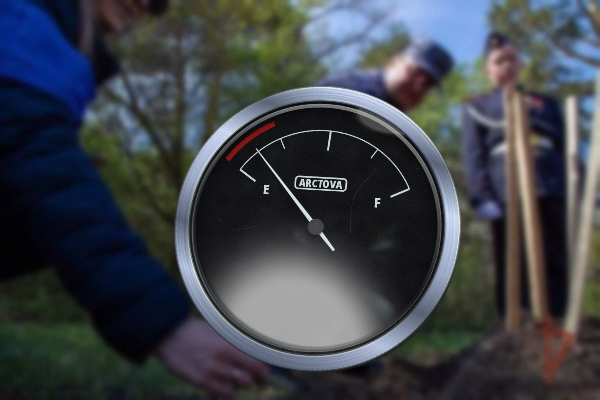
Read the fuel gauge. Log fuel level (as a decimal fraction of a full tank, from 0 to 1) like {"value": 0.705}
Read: {"value": 0.125}
